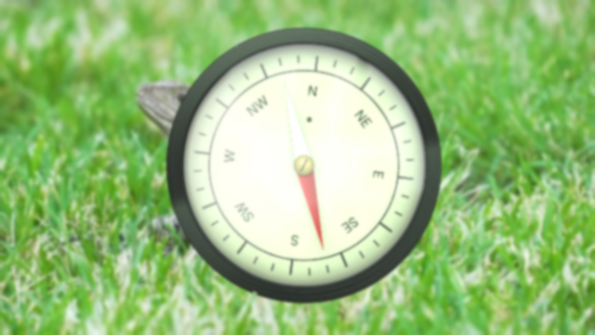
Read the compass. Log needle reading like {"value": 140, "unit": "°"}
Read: {"value": 160, "unit": "°"}
